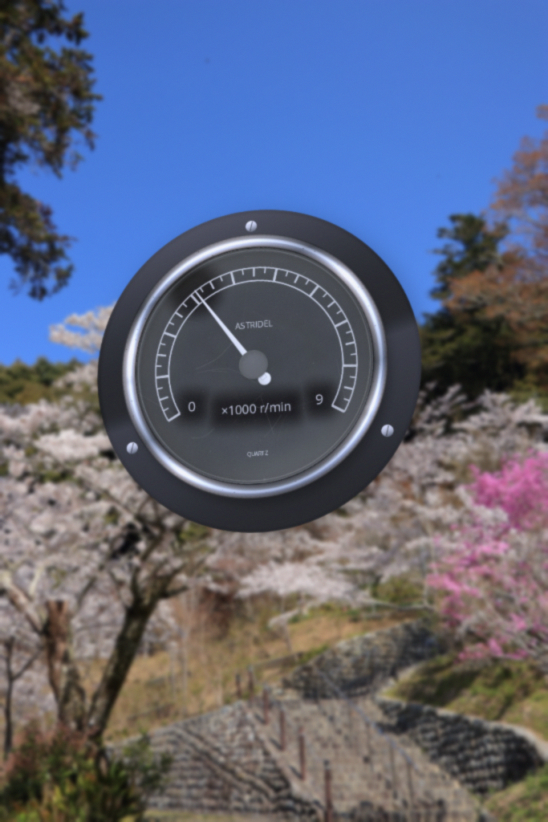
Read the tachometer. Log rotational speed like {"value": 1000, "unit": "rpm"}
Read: {"value": 3125, "unit": "rpm"}
